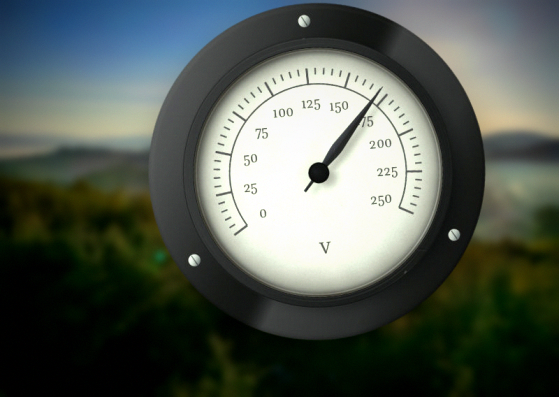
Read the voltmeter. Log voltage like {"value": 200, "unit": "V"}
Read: {"value": 170, "unit": "V"}
